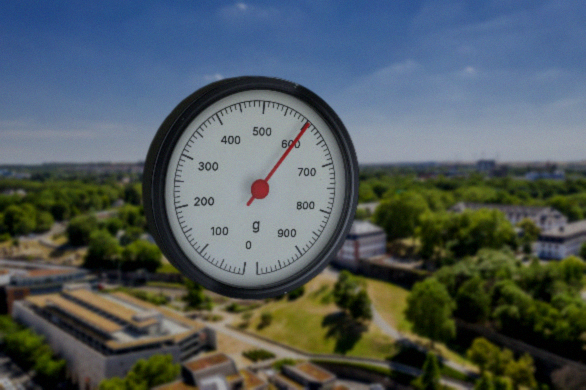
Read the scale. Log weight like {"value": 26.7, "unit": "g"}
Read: {"value": 600, "unit": "g"}
